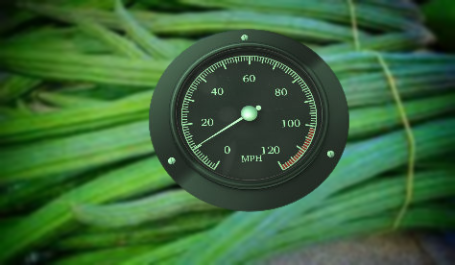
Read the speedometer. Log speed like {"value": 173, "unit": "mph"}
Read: {"value": 10, "unit": "mph"}
